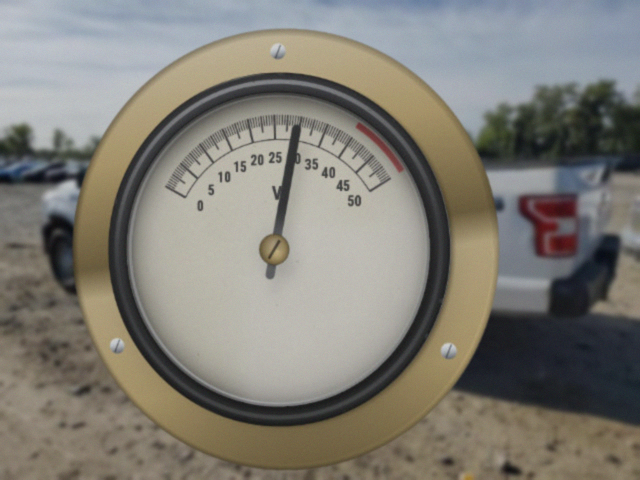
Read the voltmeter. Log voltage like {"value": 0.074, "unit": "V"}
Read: {"value": 30, "unit": "V"}
